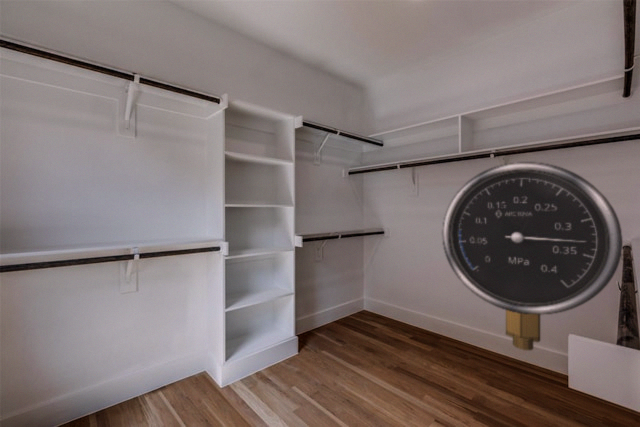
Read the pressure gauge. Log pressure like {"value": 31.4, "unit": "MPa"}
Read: {"value": 0.33, "unit": "MPa"}
